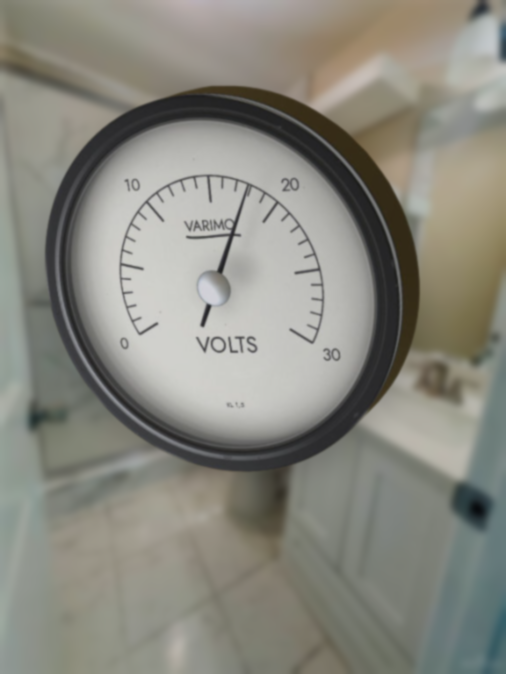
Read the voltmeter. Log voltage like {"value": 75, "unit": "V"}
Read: {"value": 18, "unit": "V"}
